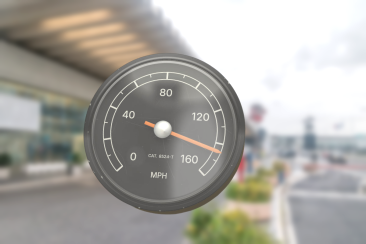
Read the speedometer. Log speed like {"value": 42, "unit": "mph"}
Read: {"value": 145, "unit": "mph"}
